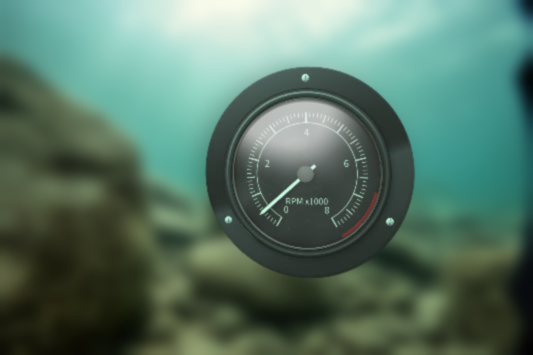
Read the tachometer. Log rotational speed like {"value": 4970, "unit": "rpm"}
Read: {"value": 500, "unit": "rpm"}
